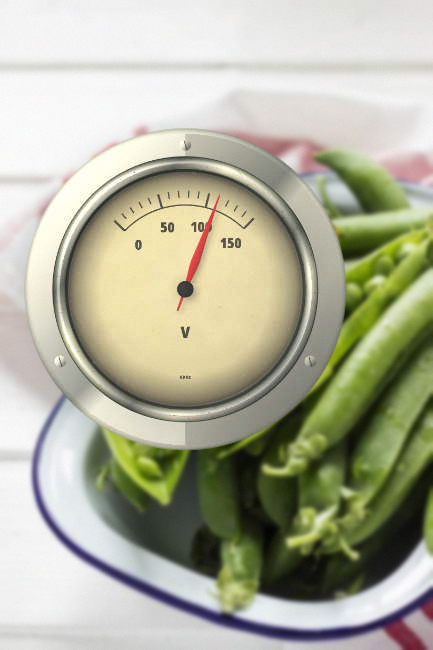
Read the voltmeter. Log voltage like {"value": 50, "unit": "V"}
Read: {"value": 110, "unit": "V"}
